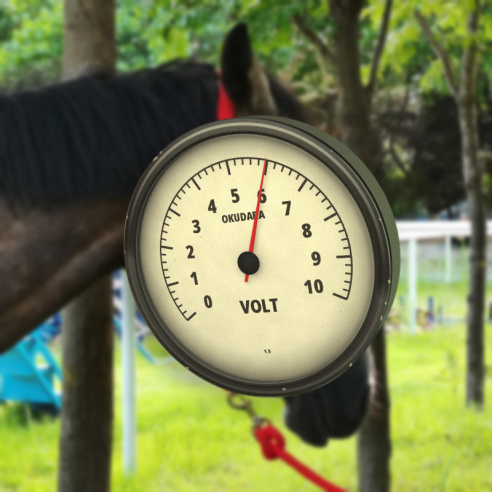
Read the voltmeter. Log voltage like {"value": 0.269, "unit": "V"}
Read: {"value": 6, "unit": "V"}
